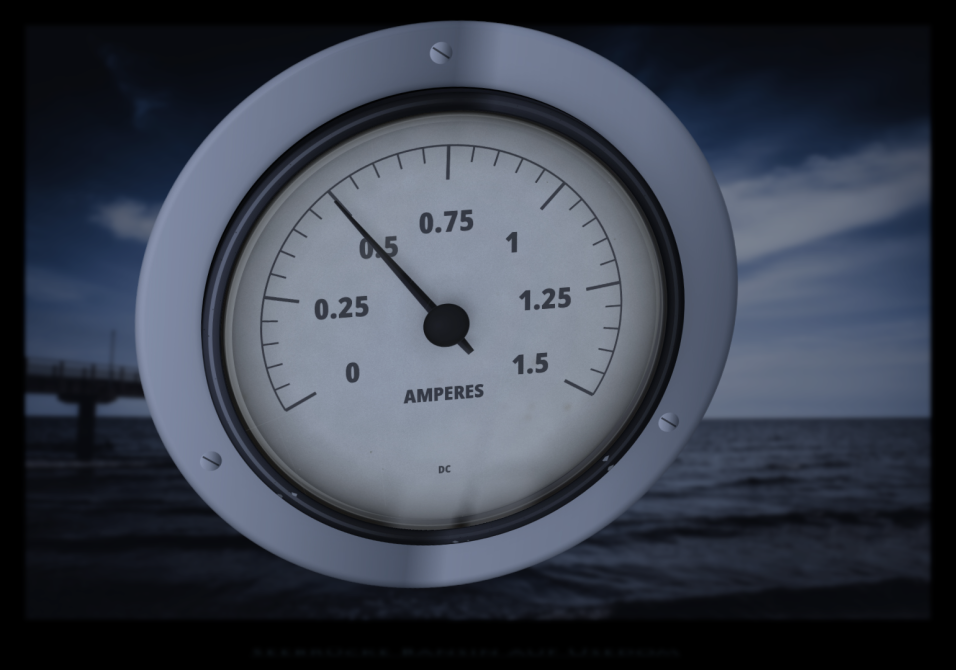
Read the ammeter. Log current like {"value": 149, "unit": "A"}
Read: {"value": 0.5, "unit": "A"}
